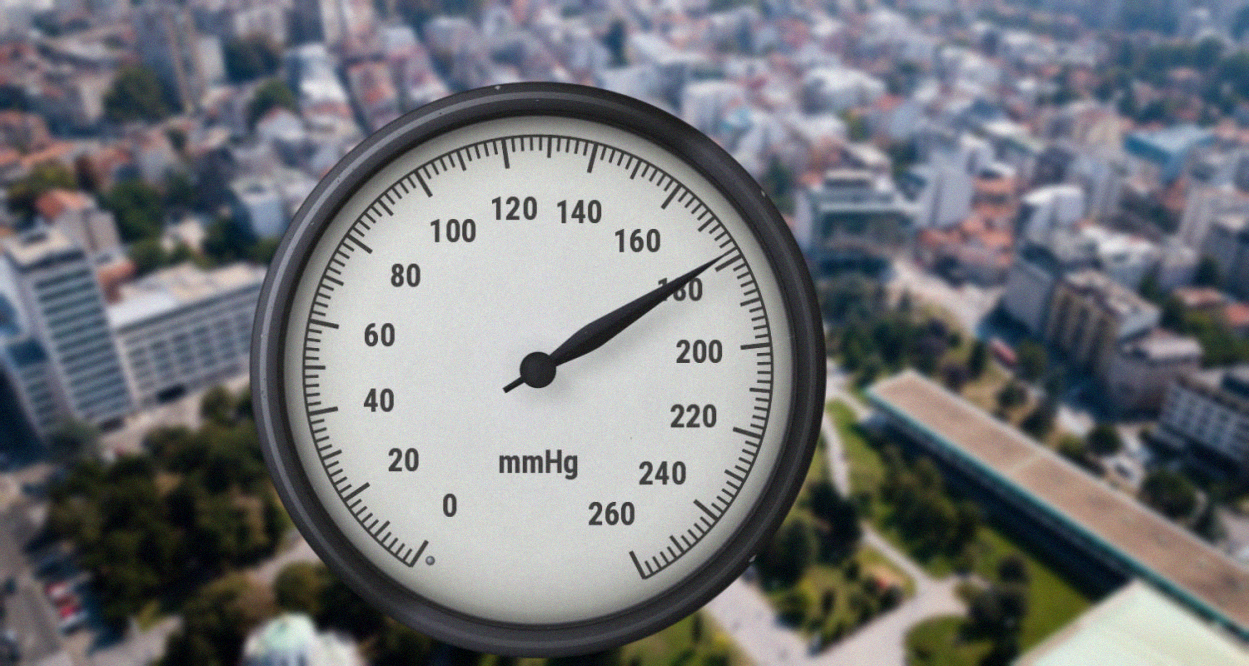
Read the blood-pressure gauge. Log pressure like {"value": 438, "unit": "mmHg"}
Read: {"value": 178, "unit": "mmHg"}
